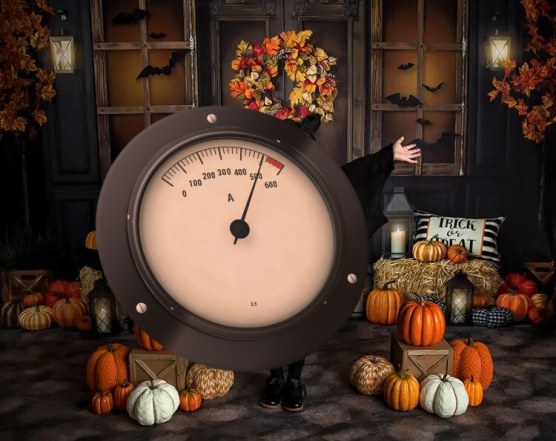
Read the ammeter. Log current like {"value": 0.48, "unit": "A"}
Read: {"value": 500, "unit": "A"}
